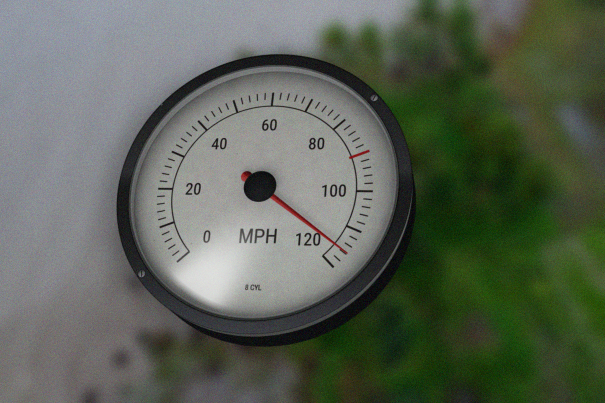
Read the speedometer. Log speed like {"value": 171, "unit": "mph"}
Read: {"value": 116, "unit": "mph"}
